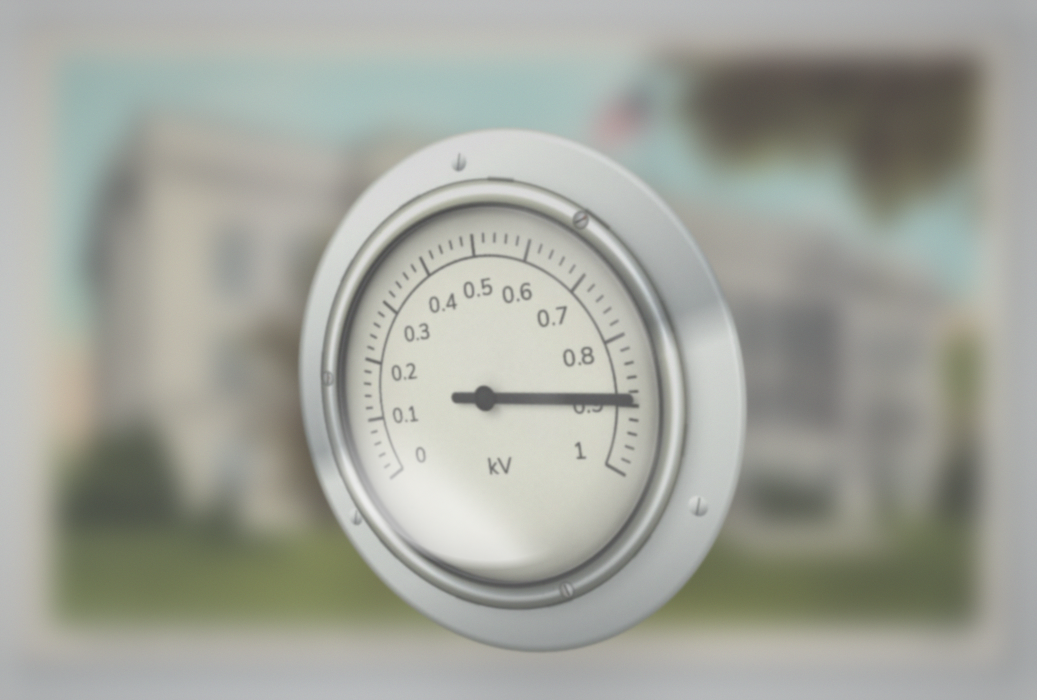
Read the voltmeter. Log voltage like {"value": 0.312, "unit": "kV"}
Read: {"value": 0.89, "unit": "kV"}
